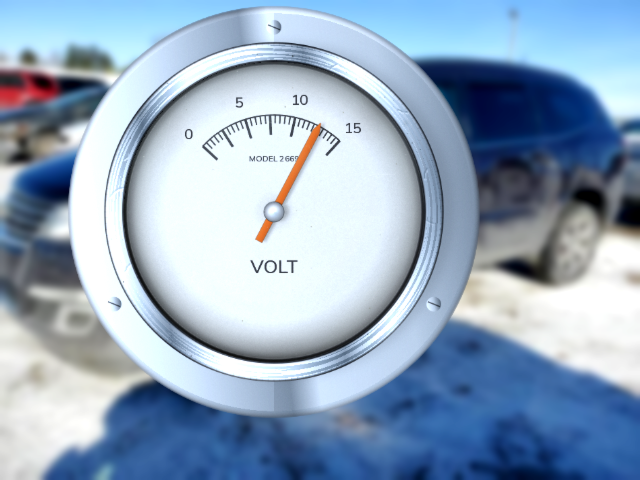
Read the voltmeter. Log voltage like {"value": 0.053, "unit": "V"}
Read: {"value": 12.5, "unit": "V"}
